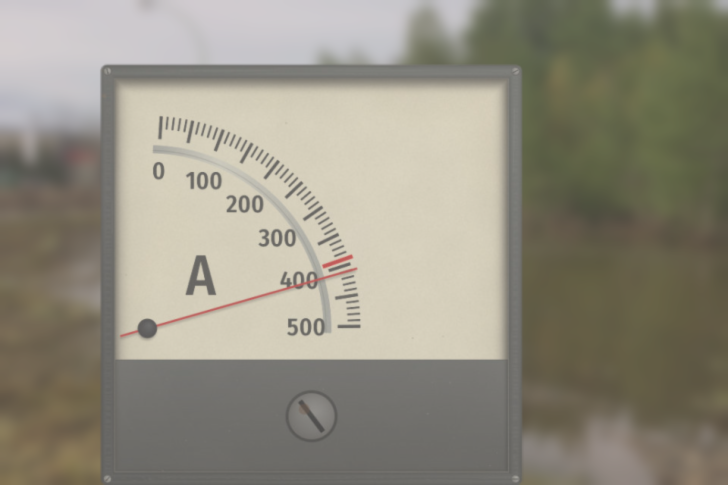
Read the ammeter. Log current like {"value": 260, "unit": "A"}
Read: {"value": 410, "unit": "A"}
